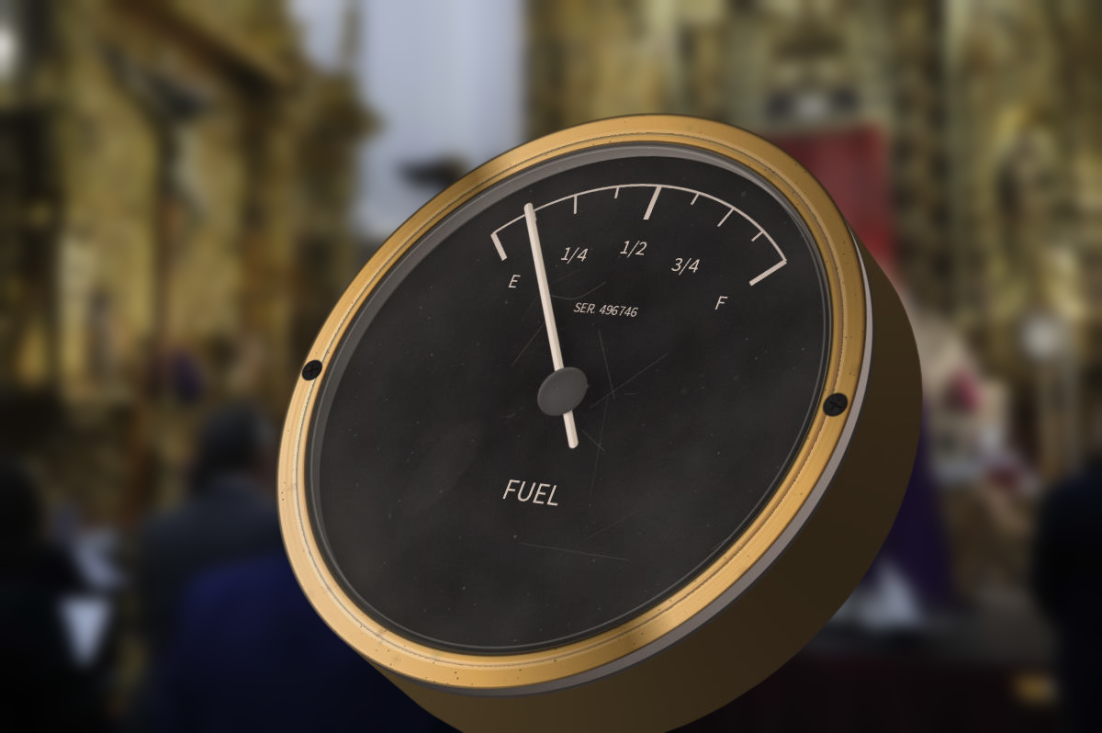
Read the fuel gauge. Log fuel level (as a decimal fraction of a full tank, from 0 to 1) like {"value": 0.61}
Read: {"value": 0.125}
